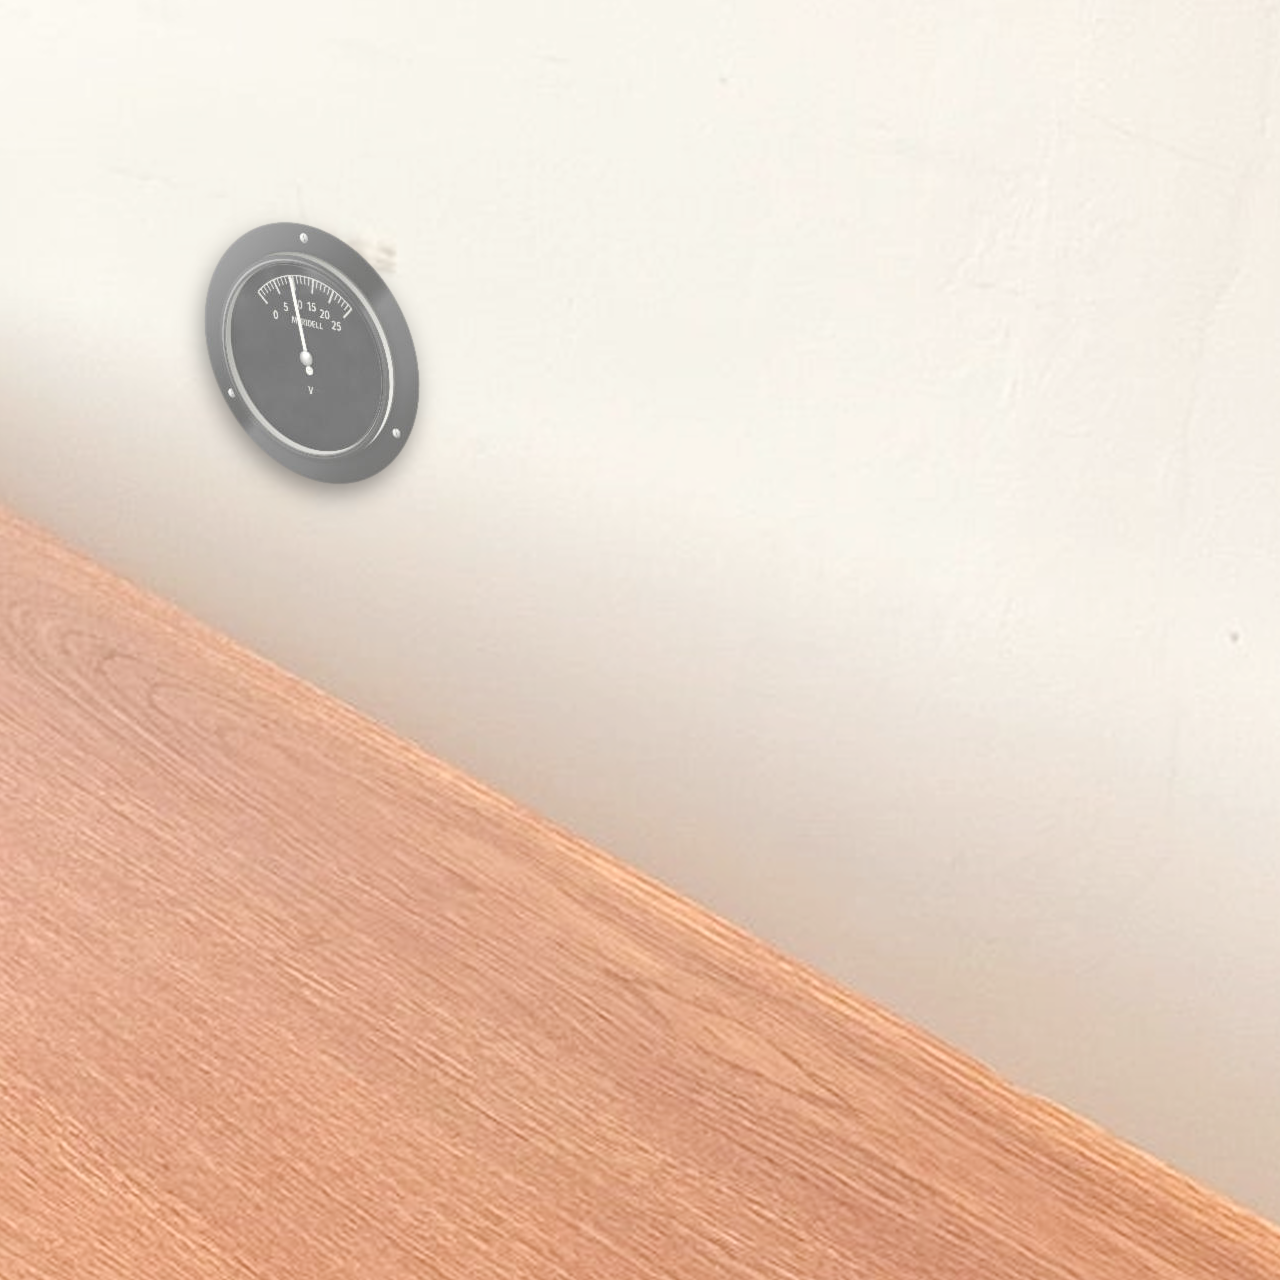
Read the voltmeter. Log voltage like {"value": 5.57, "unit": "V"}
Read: {"value": 10, "unit": "V"}
